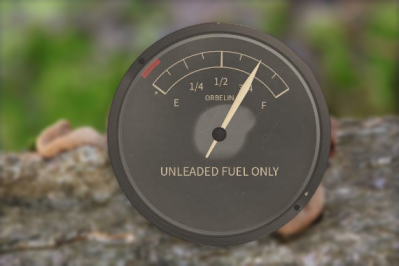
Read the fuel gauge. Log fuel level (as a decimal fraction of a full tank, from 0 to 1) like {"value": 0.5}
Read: {"value": 0.75}
